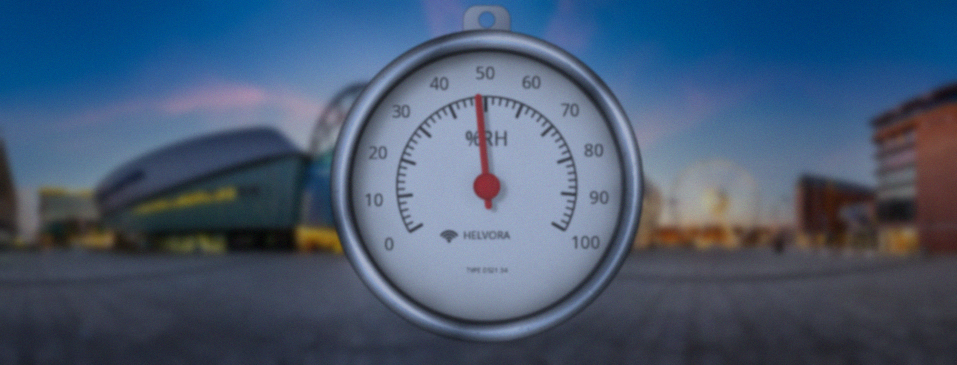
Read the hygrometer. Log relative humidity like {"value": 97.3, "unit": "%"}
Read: {"value": 48, "unit": "%"}
